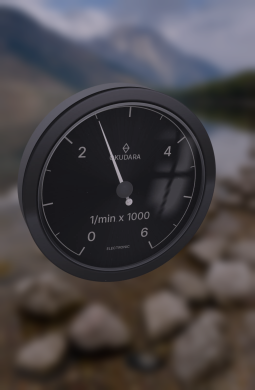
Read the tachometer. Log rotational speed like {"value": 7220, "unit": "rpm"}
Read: {"value": 2500, "unit": "rpm"}
